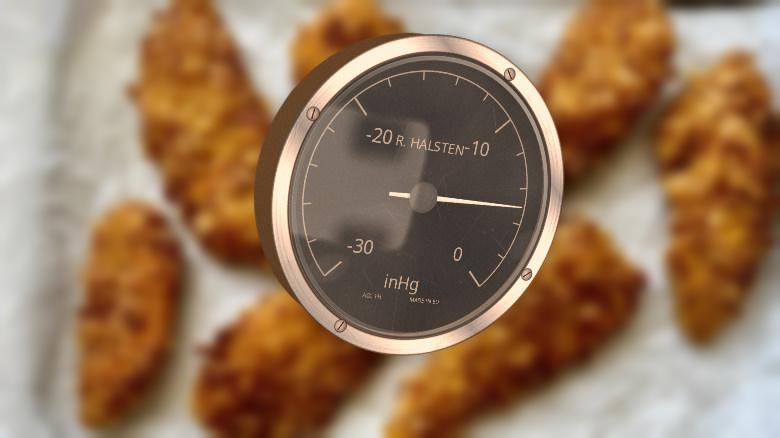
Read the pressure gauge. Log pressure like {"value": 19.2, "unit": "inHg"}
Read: {"value": -5, "unit": "inHg"}
